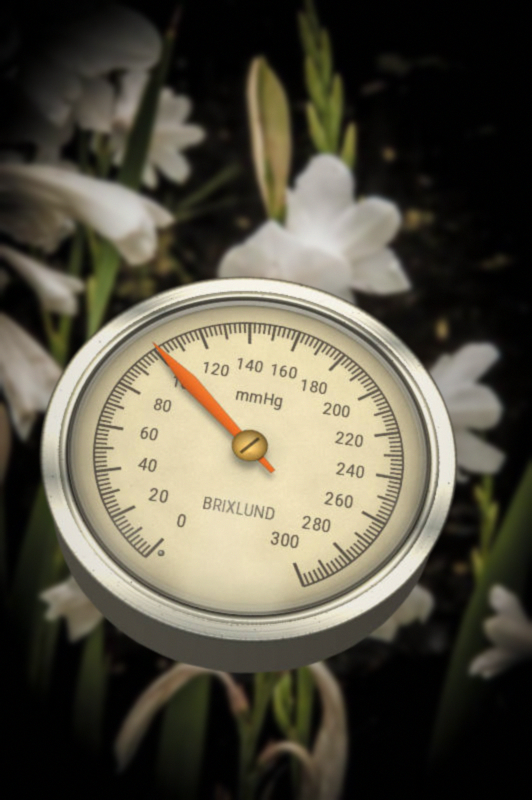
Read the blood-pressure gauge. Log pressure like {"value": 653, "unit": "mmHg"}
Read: {"value": 100, "unit": "mmHg"}
